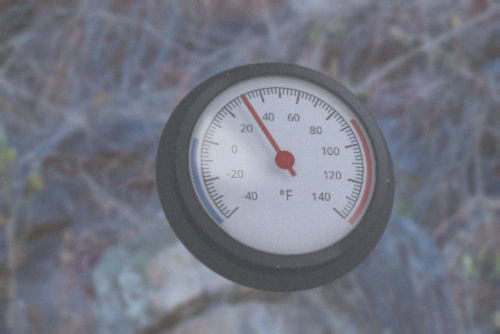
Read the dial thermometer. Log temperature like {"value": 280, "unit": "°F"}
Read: {"value": 30, "unit": "°F"}
